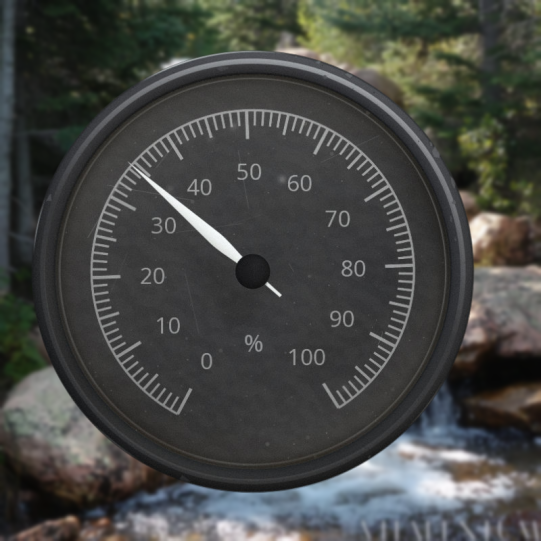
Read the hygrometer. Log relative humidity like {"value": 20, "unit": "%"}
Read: {"value": 34.5, "unit": "%"}
